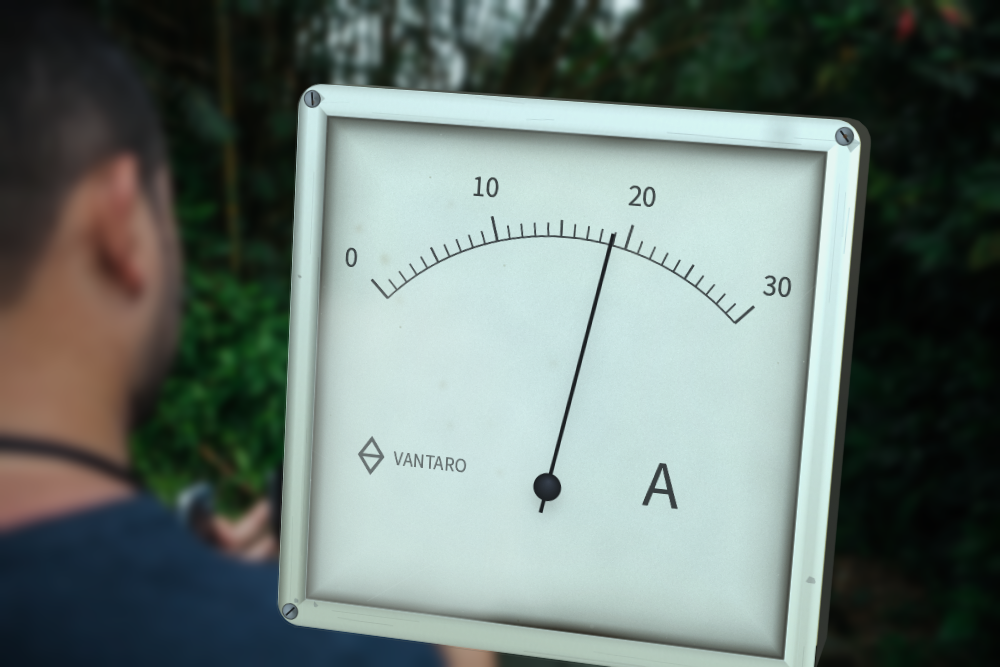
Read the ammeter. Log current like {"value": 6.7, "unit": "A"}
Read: {"value": 19, "unit": "A"}
